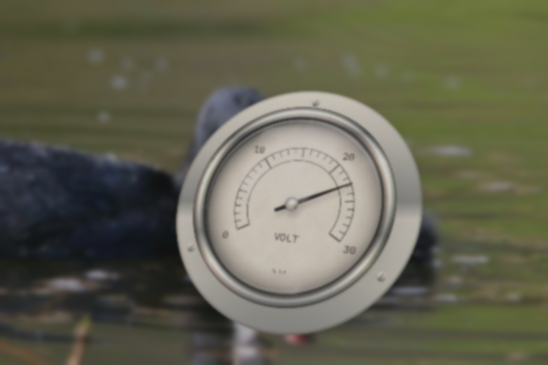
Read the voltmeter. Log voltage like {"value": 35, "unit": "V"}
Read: {"value": 23, "unit": "V"}
